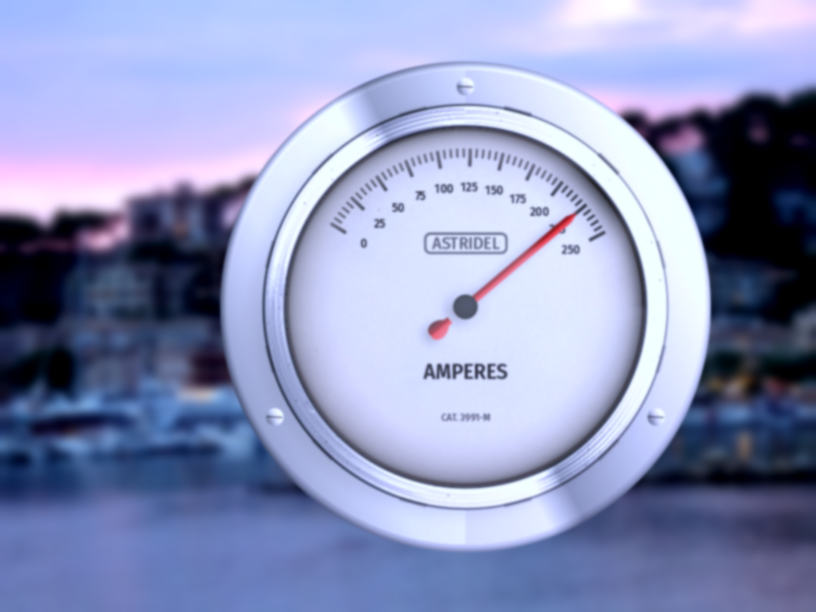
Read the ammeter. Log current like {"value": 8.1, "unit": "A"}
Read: {"value": 225, "unit": "A"}
